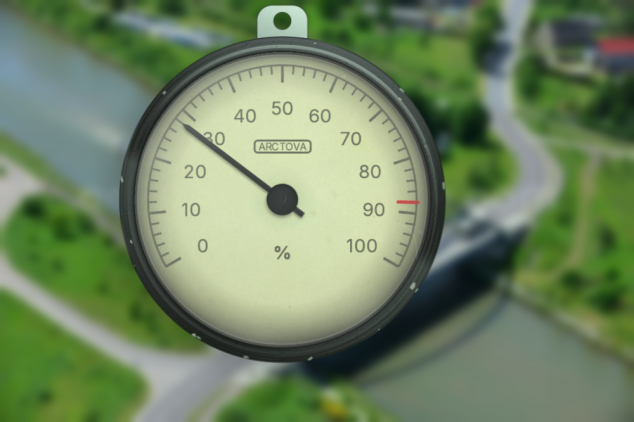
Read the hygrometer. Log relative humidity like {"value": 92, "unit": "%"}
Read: {"value": 28, "unit": "%"}
